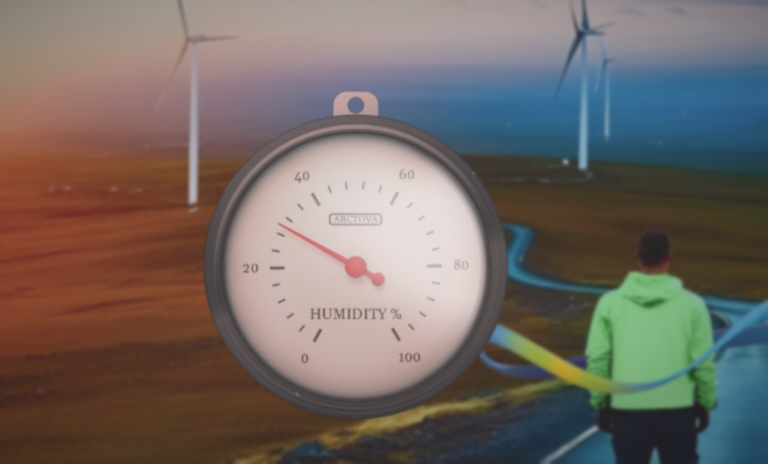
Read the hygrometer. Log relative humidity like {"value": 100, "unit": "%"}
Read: {"value": 30, "unit": "%"}
